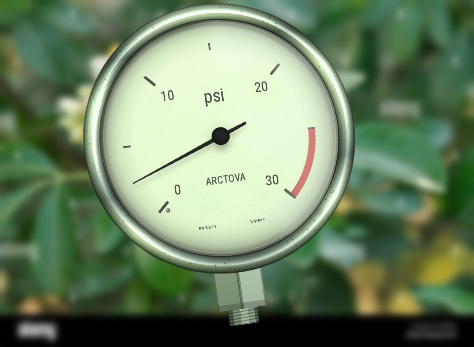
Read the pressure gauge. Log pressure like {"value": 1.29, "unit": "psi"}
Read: {"value": 2.5, "unit": "psi"}
